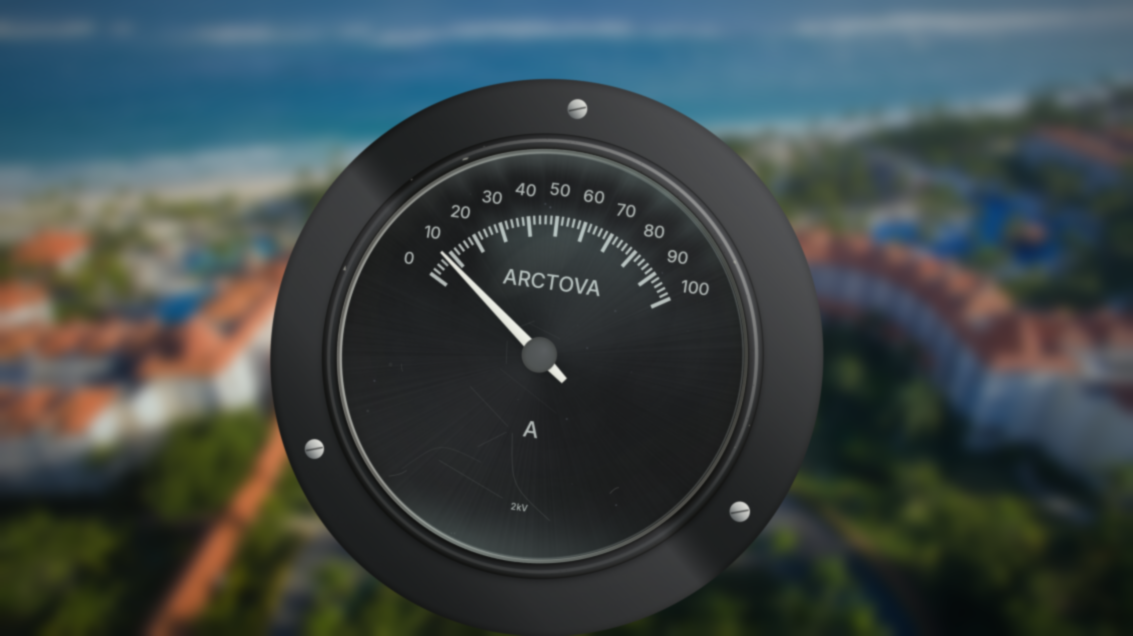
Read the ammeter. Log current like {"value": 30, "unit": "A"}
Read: {"value": 8, "unit": "A"}
